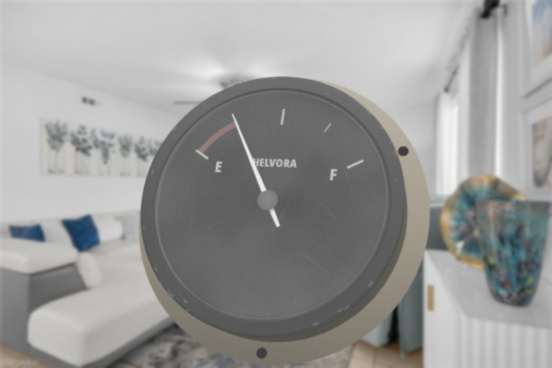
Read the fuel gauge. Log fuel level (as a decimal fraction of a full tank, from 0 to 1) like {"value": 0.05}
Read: {"value": 0.25}
